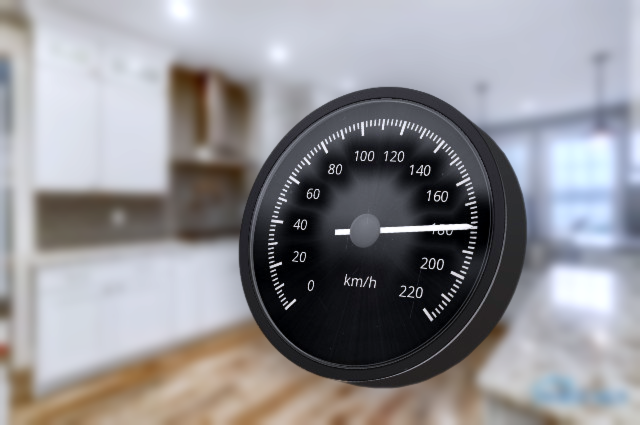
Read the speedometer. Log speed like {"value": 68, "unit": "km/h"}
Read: {"value": 180, "unit": "km/h"}
